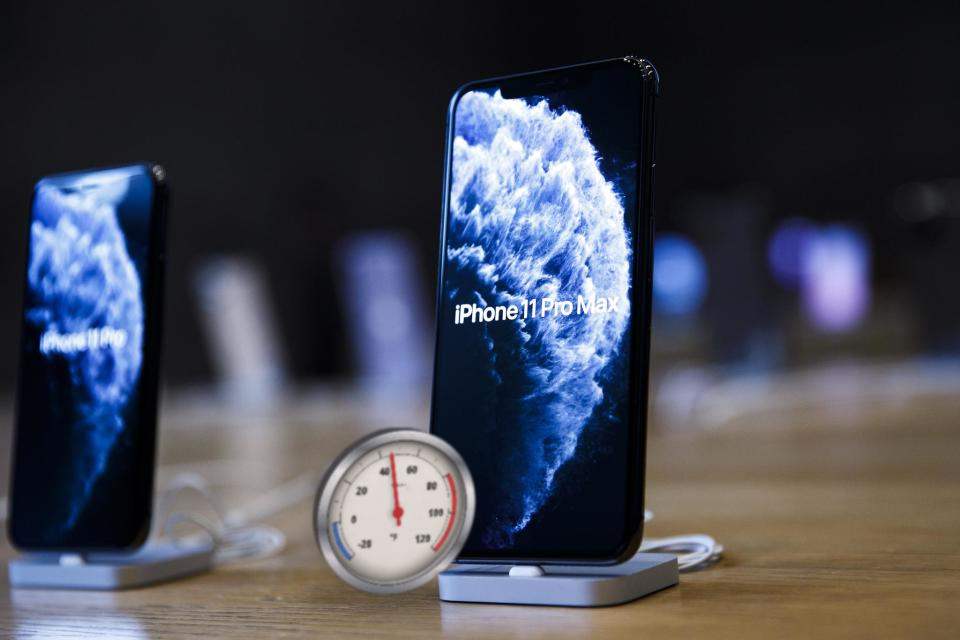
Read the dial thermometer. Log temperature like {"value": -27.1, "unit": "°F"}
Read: {"value": 45, "unit": "°F"}
